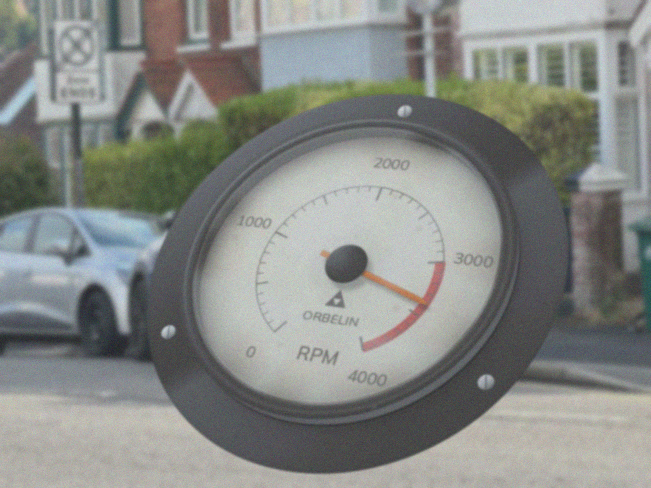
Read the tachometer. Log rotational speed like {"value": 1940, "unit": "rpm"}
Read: {"value": 3400, "unit": "rpm"}
